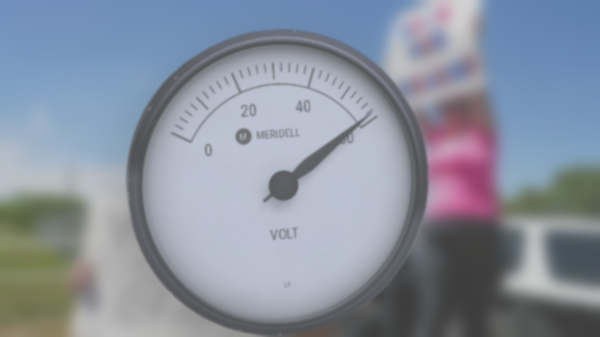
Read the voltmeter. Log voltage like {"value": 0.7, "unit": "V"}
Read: {"value": 58, "unit": "V"}
